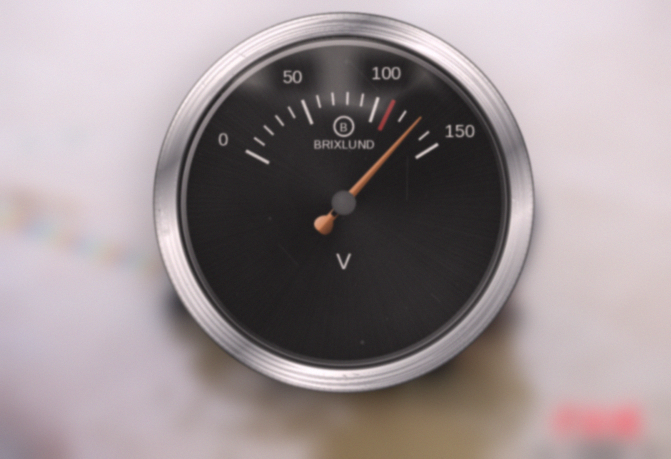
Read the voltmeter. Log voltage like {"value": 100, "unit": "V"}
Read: {"value": 130, "unit": "V"}
